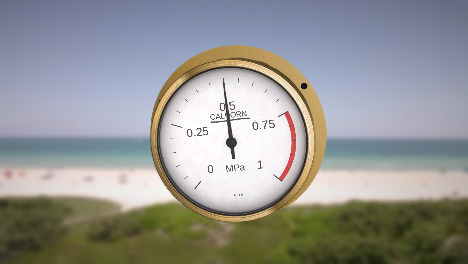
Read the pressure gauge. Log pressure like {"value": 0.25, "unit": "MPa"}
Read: {"value": 0.5, "unit": "MPa"}
